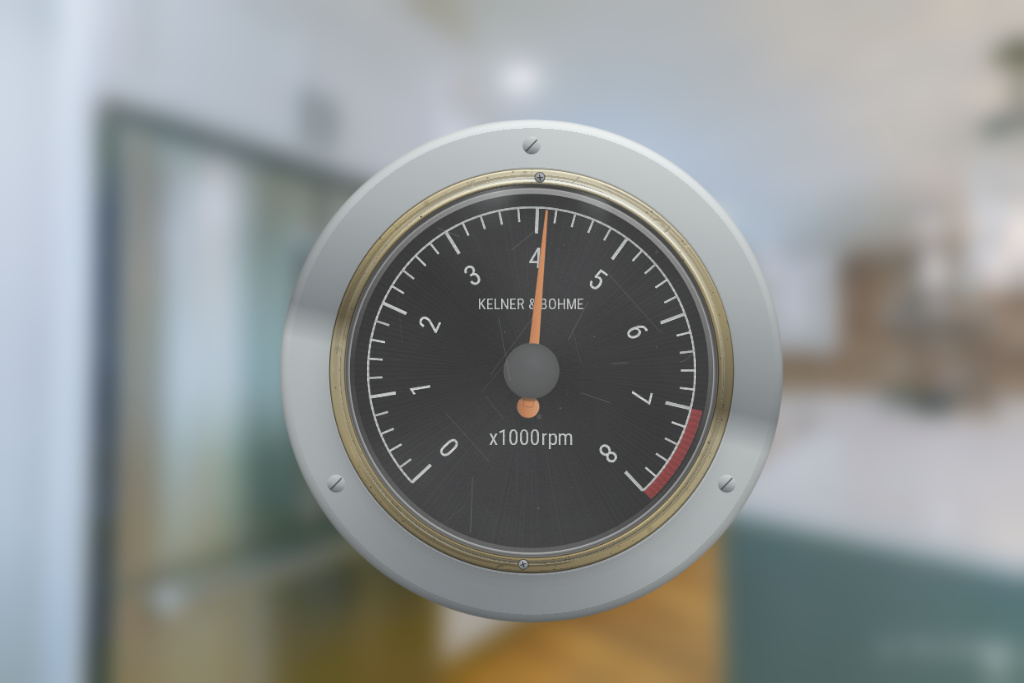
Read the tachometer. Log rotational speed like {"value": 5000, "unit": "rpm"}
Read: {"value": 4100, "unit": "rpm"}
